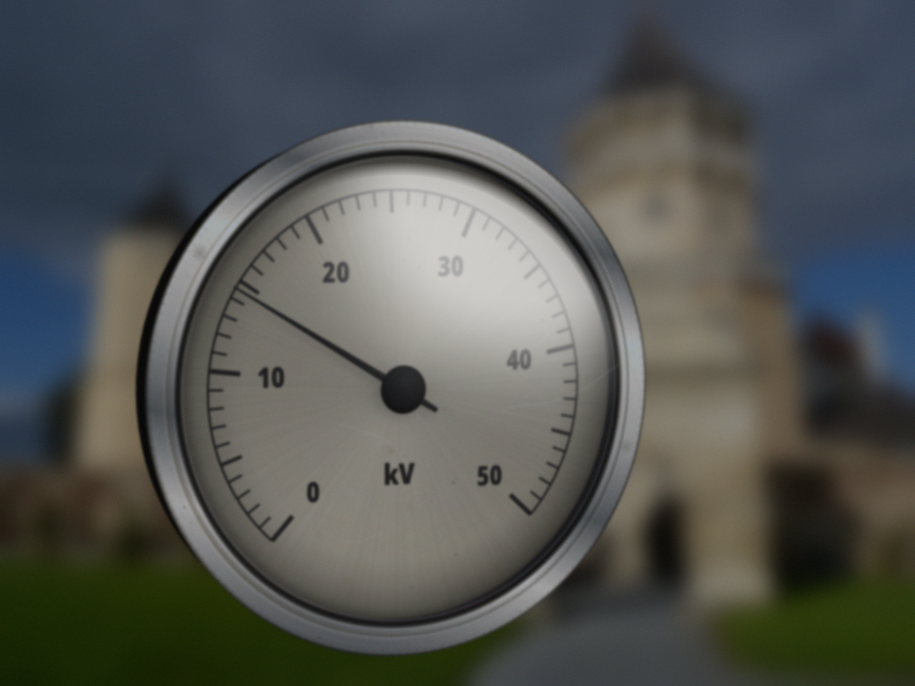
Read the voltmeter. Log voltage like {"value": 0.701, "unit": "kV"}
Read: {"value": 14.5, "unit": "kV"}
